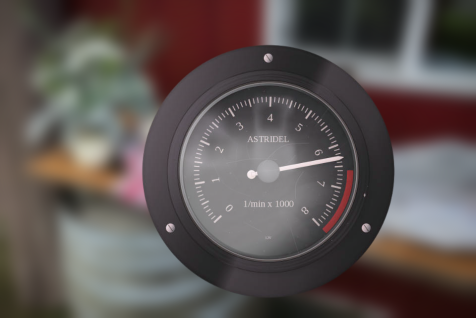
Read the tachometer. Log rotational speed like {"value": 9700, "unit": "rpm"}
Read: {"value": 6300, "unit": "rpm"}
